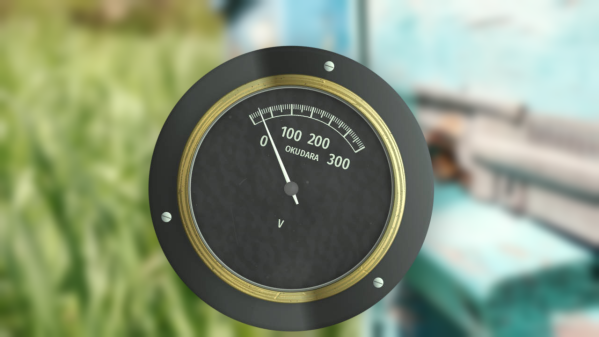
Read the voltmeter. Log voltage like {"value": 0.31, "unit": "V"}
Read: {"value": 25, "unit": "V"}
